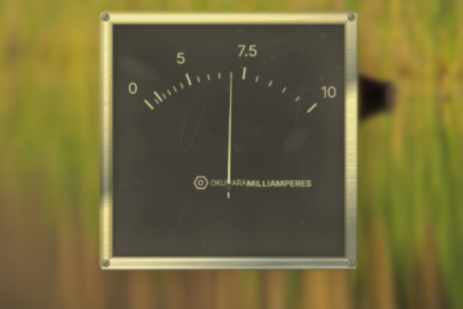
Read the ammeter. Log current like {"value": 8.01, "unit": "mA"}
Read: {"value": 7, "unit": "mA"}
